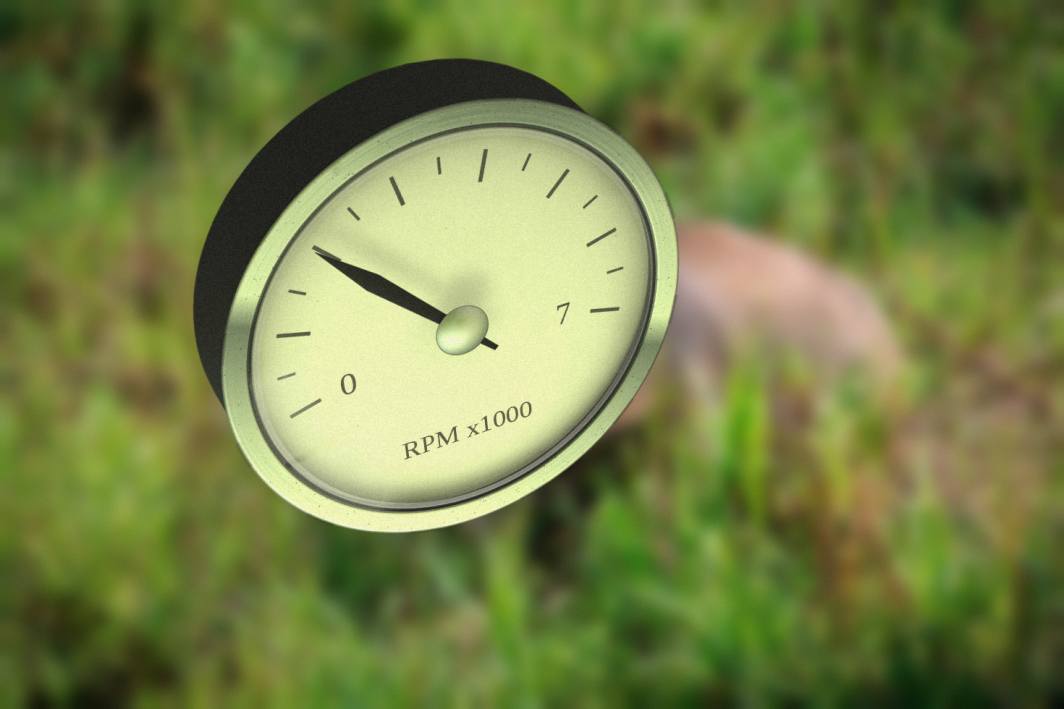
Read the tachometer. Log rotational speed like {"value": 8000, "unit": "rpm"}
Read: {"value": 2000, "unit": "rpm"}
